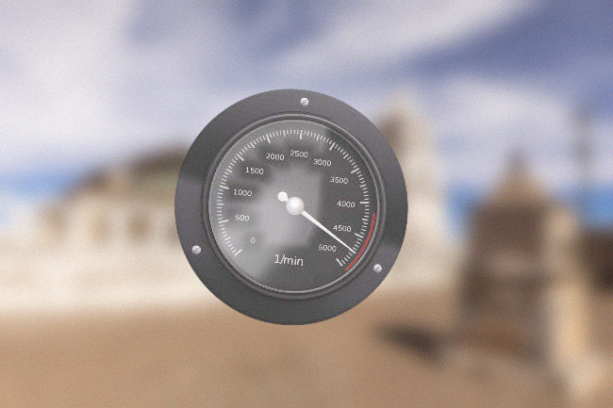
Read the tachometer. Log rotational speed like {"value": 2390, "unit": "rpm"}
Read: {"value": 4750, "unit": "rpm"}
